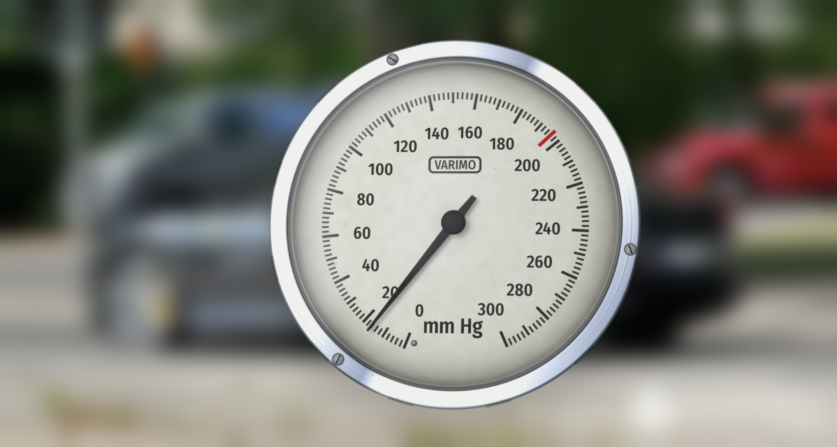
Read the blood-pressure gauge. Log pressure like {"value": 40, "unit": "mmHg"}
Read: {"value": 16, "unit": "mmHg"}
